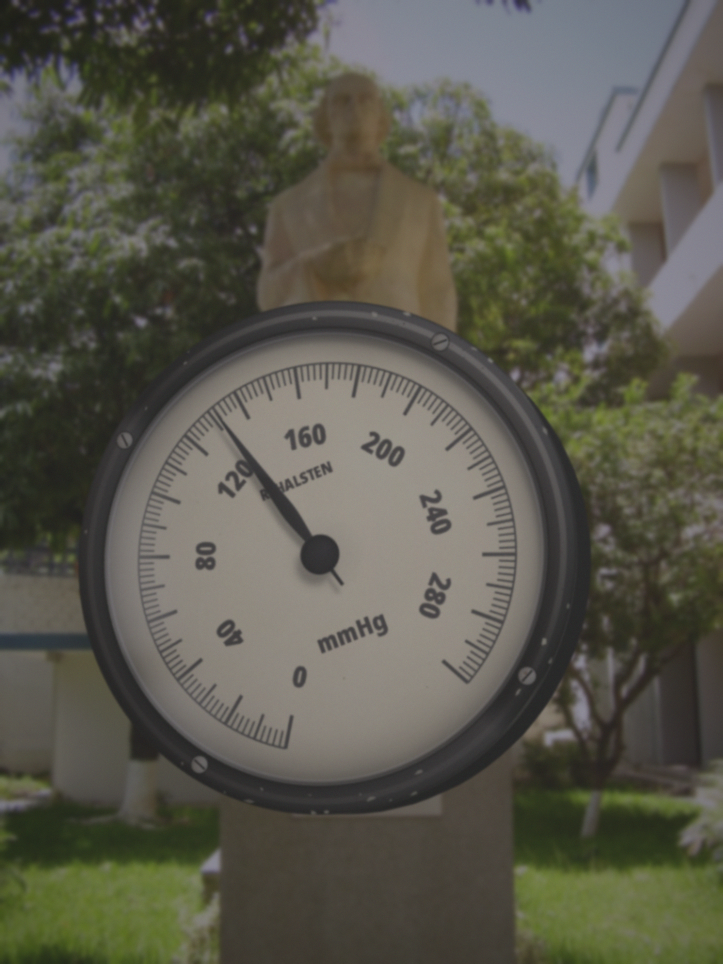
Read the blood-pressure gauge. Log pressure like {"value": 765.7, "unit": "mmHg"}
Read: {"value": 132, "unit": "mmHg"}
